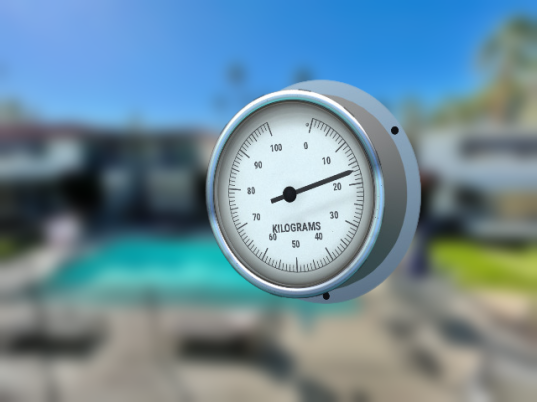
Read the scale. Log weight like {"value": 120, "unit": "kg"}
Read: {"value": 17, "unit": "kg"}
